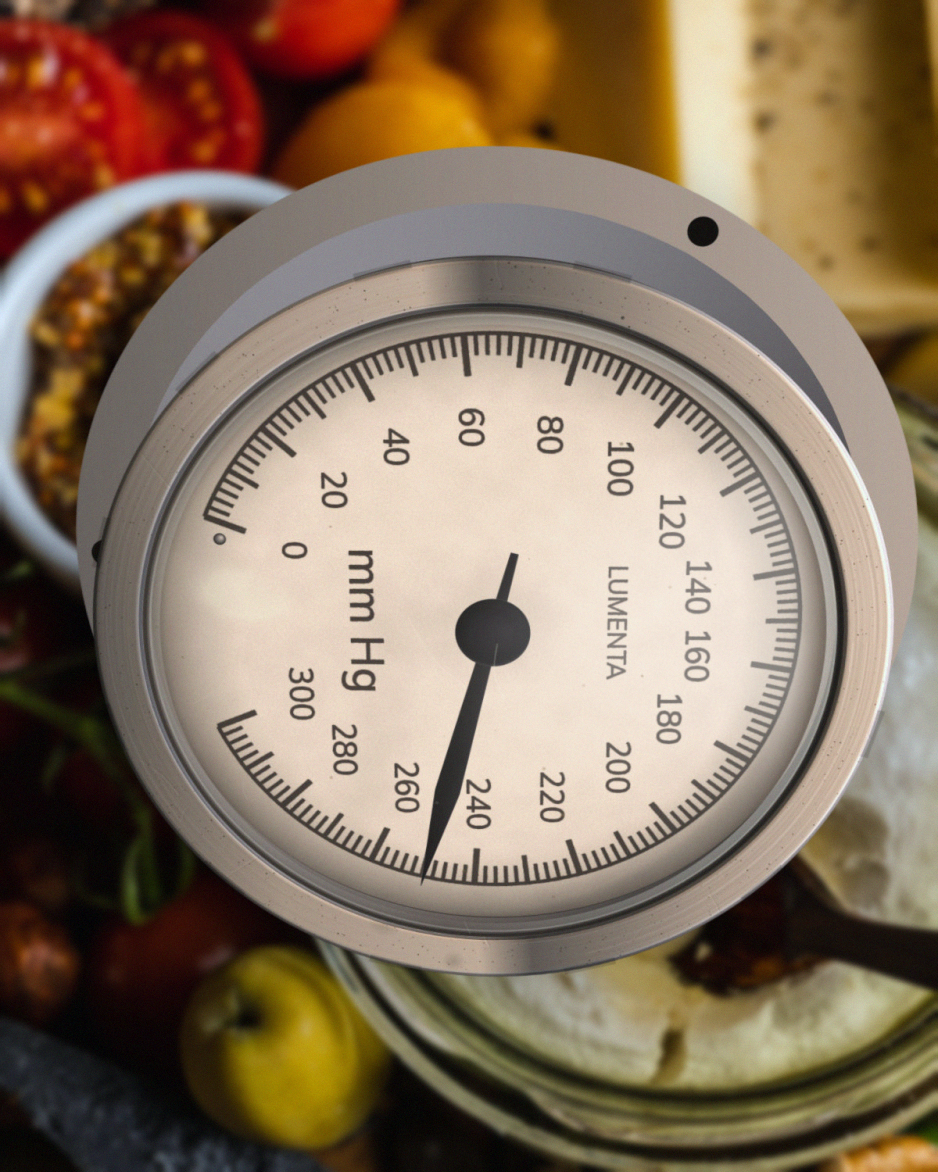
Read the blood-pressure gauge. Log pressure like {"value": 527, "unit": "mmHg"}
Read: {"value": 250, "unit": "mmHg"}
